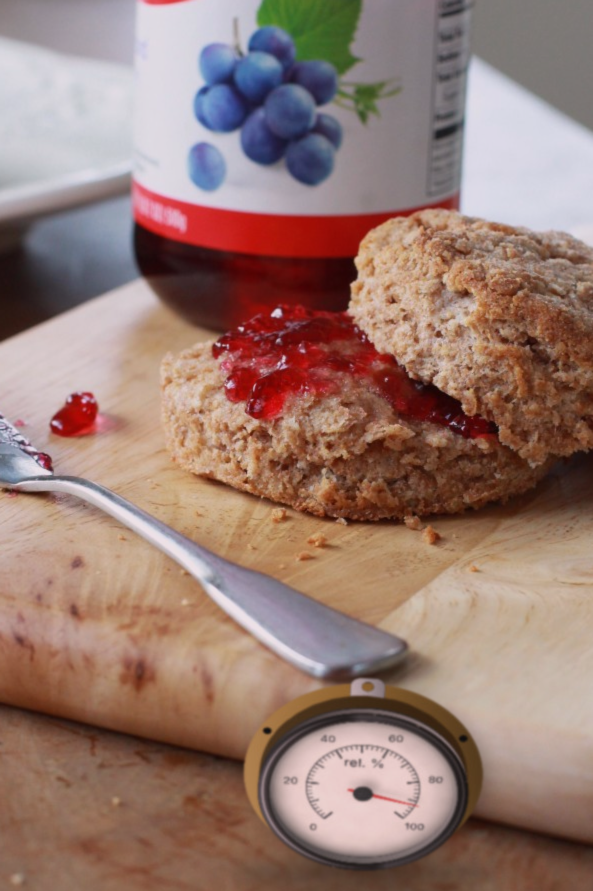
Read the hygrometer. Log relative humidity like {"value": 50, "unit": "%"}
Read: {"value": 90, "unit": "%"}
